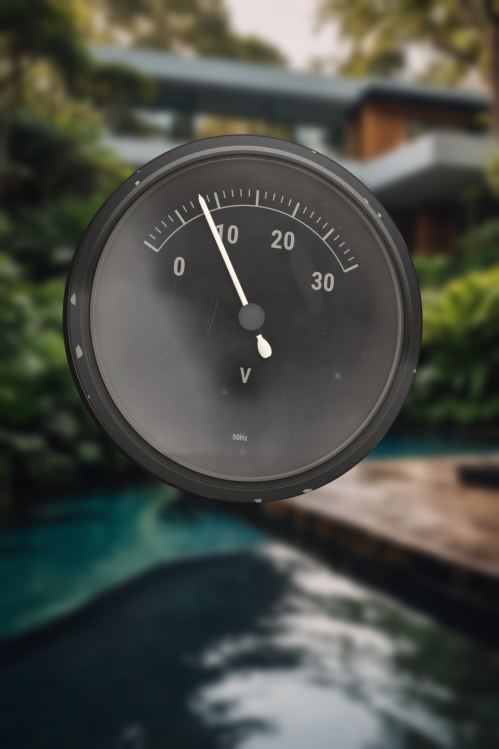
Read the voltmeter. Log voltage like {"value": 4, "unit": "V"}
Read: {"value": 8, "unit": "V"}
